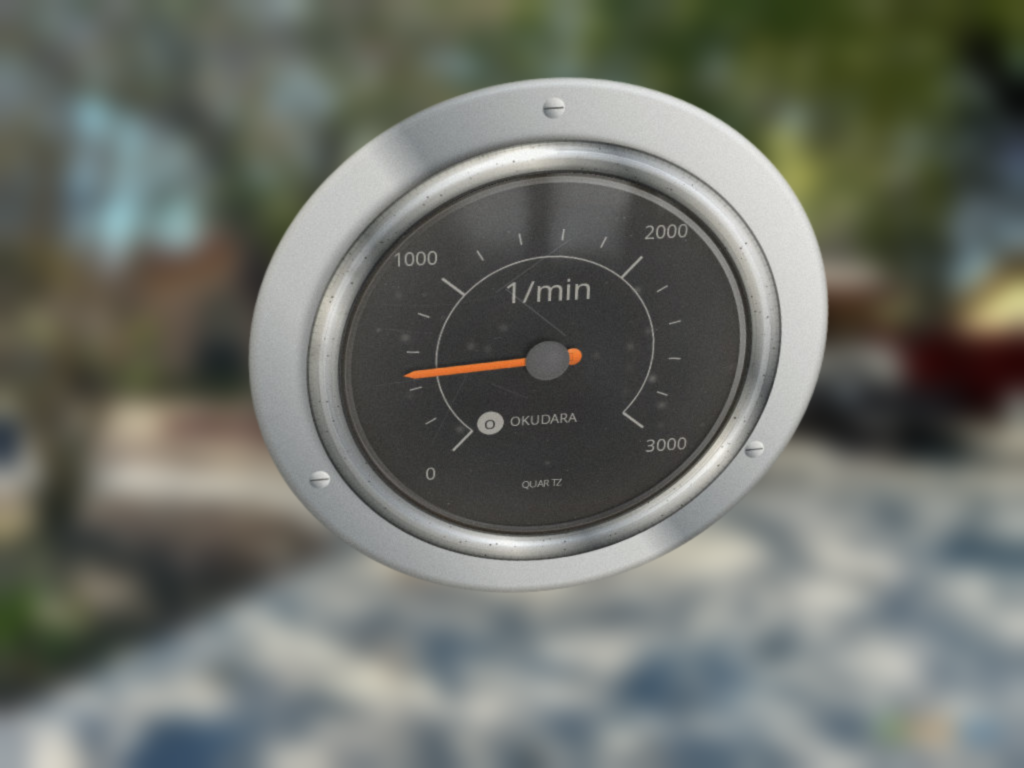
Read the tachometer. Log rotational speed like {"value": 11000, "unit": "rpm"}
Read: {"value": 500, "unit": "rpm"}
